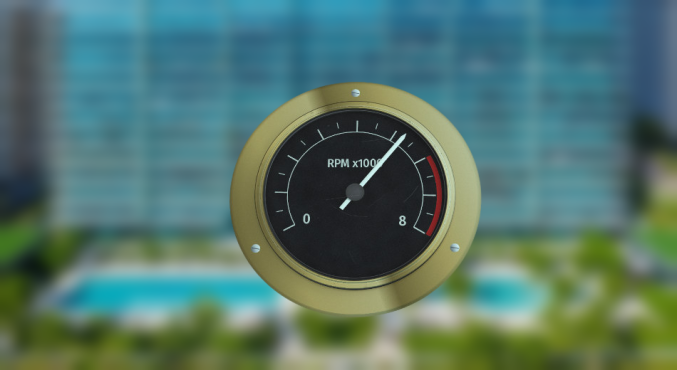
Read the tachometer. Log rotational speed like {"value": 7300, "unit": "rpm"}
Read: {"value": 5250, "unit": "rpm"}
